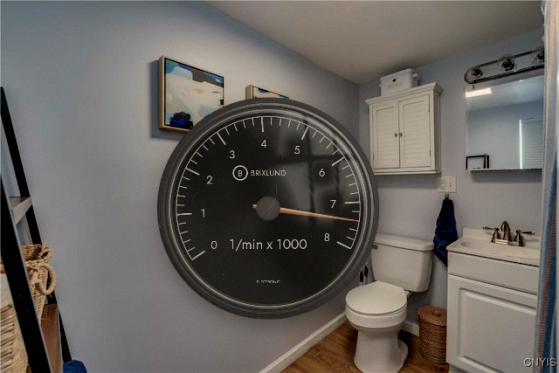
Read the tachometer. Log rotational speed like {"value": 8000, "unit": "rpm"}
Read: {"value": 7400, "unit": "rpm"}
